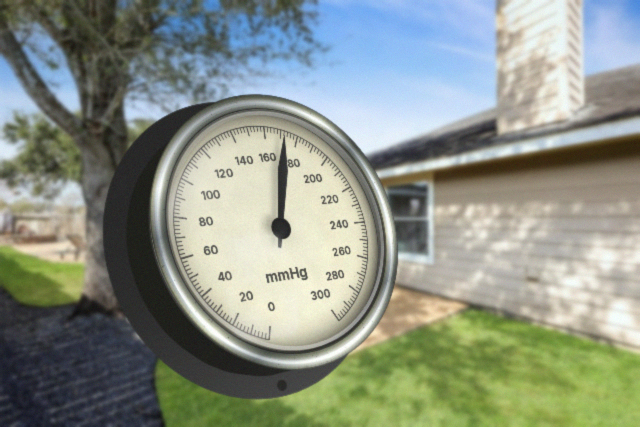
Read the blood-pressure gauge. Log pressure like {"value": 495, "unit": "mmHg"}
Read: {"value": 170, "unit": "mmHg"}
